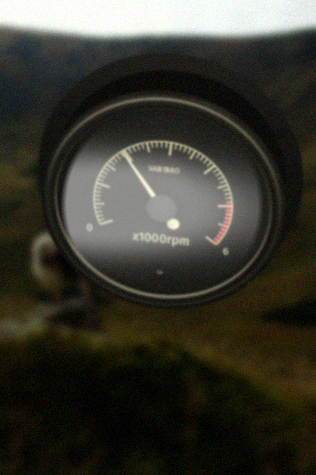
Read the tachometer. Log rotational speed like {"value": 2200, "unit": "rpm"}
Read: {"value": 2000, "unit": "rpm"}
